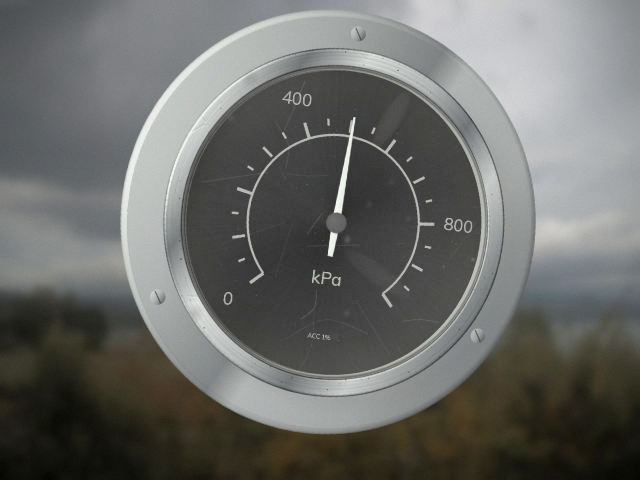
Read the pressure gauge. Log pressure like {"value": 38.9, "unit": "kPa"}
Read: {"value": 500, "unit": "kPa"}
